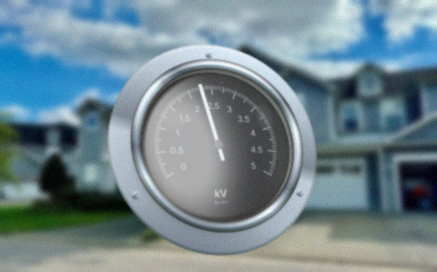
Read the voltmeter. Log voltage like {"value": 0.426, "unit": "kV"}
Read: {"value": 2.25, "unit": "kV"}
